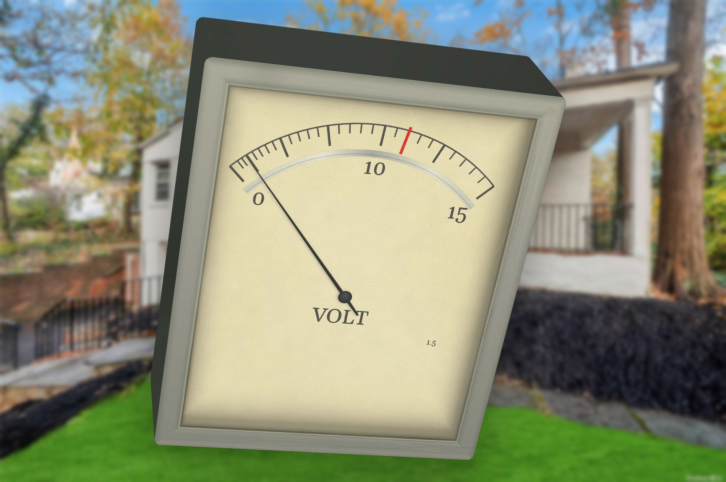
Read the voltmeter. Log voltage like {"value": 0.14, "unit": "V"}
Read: {"value": 2.5, "unit": "V"}
